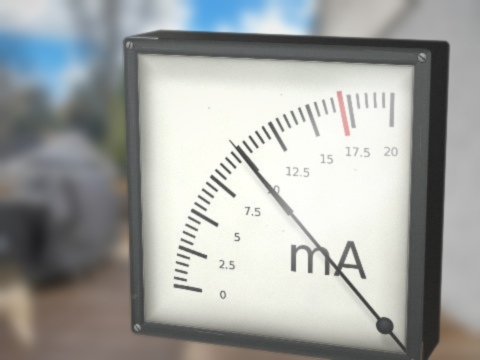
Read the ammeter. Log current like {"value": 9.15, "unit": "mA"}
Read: {"value": 10, "unit": "mA"}
